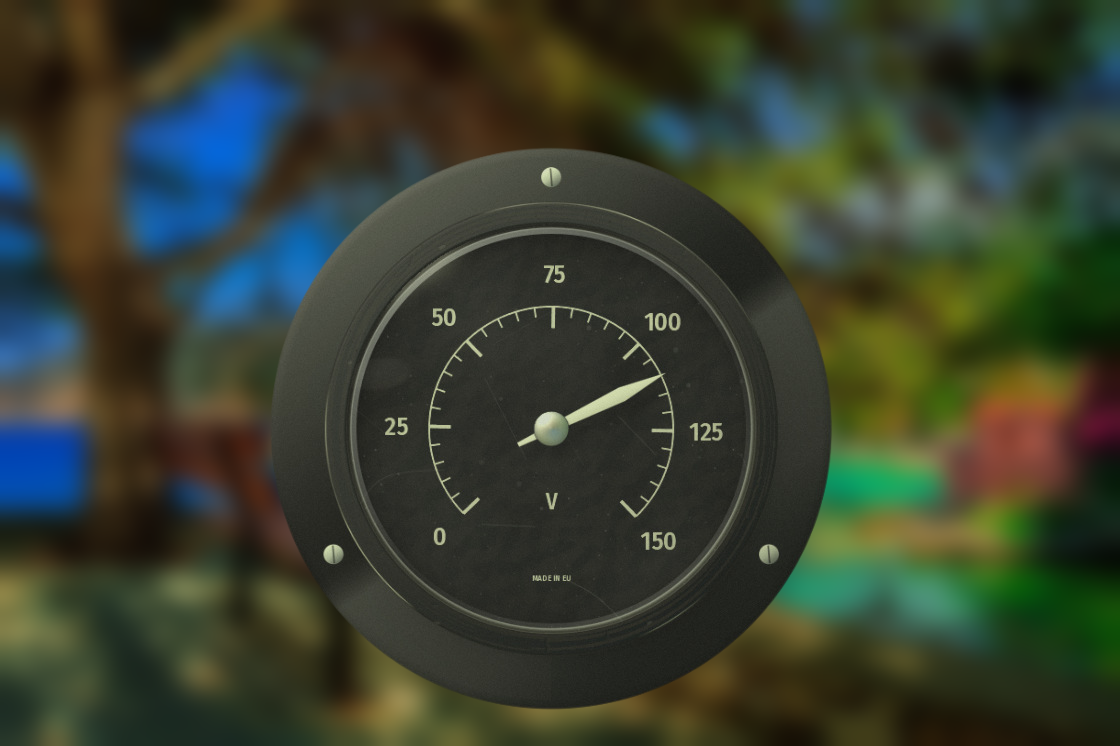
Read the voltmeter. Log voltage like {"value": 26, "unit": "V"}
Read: {"value": 110, "unit": "V"}
